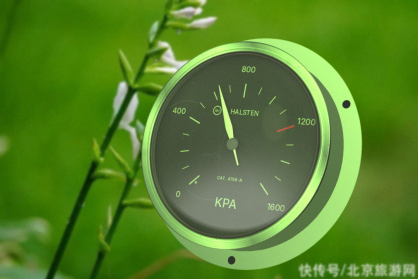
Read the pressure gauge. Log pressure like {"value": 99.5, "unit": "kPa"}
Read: {"value": 650, "unit": "kPa"}
